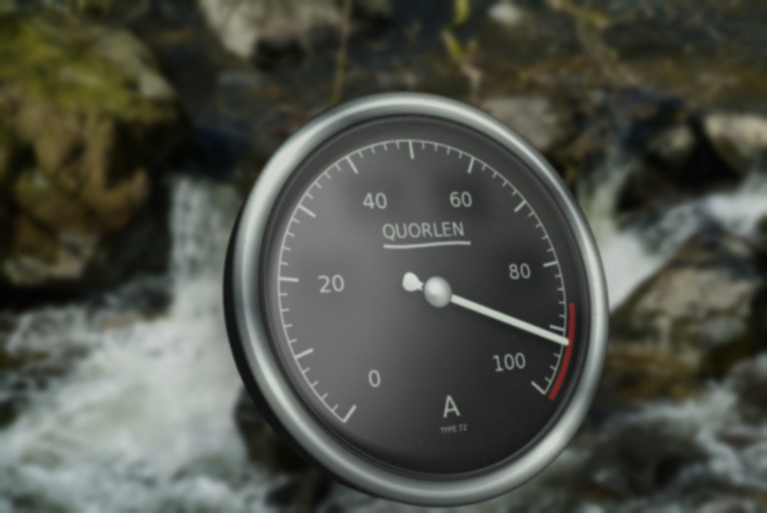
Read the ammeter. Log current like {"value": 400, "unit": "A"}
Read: {"value": 92, "unit": "A"}
